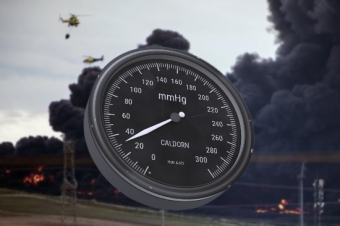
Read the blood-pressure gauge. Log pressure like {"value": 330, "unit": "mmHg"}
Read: {"value": 30, "unit": "mmHg"}
